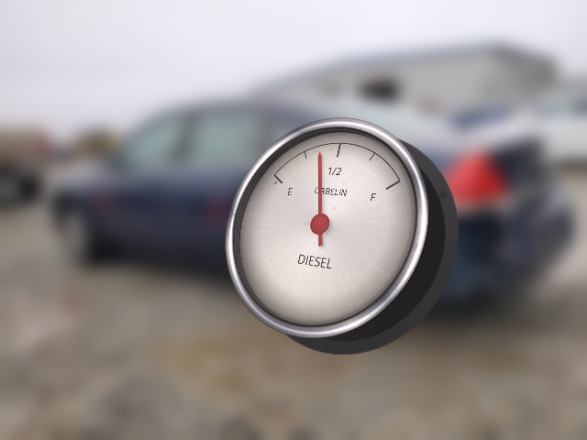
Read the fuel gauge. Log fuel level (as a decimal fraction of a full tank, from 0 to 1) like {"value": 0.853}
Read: {"value": 0.375}
